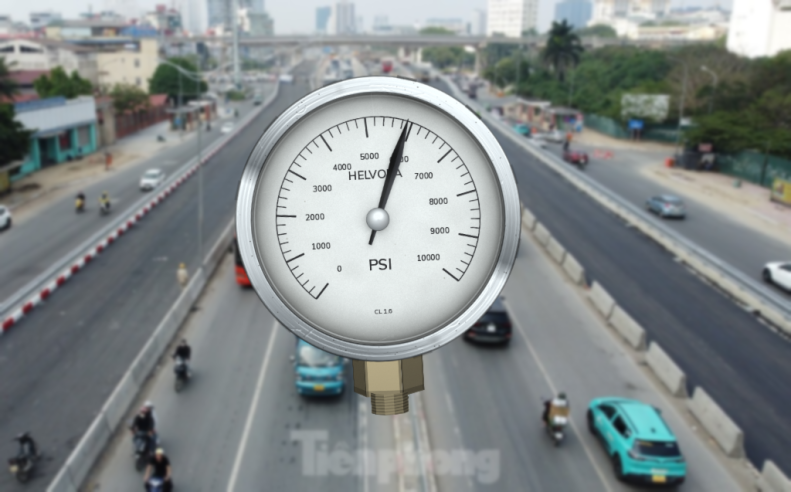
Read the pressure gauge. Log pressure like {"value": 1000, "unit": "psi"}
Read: {"value": 5900, "unit": "psi"}
